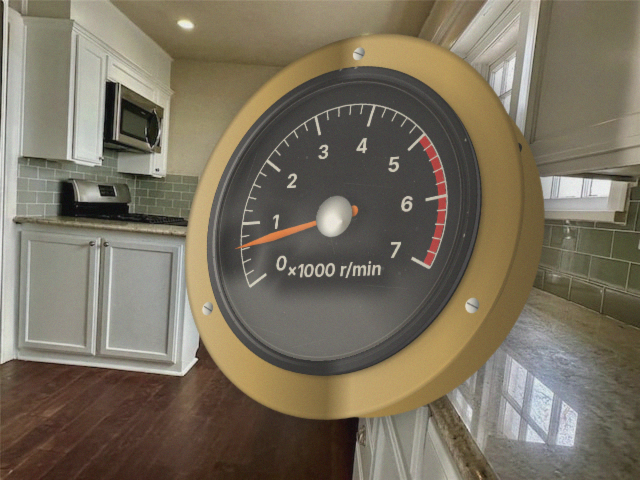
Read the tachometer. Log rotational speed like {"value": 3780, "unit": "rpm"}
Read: {"value": 600, "unit": "rpm"}
